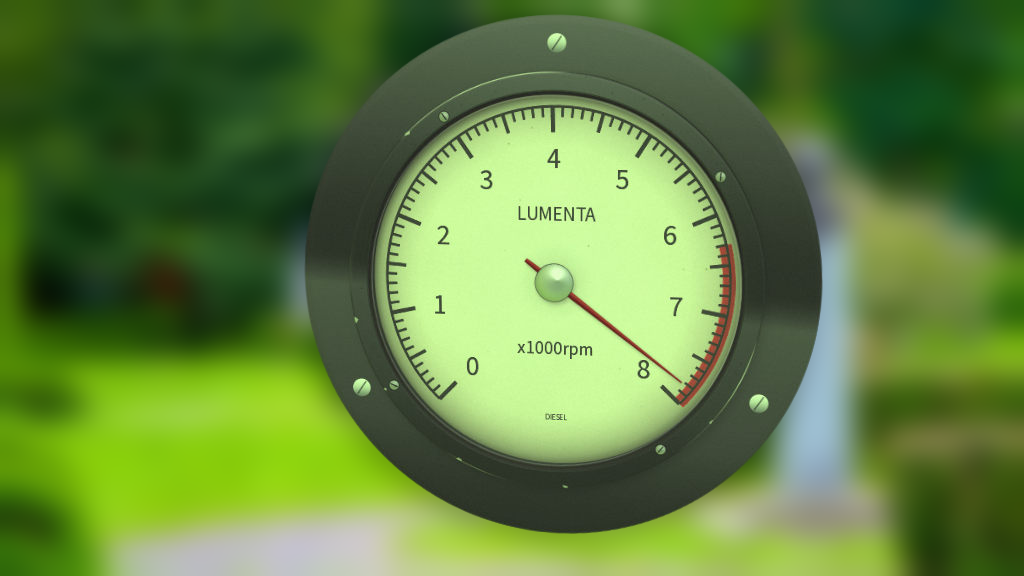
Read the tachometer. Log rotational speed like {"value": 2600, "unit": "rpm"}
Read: {"value": 7800, "unit": "rpm"}
